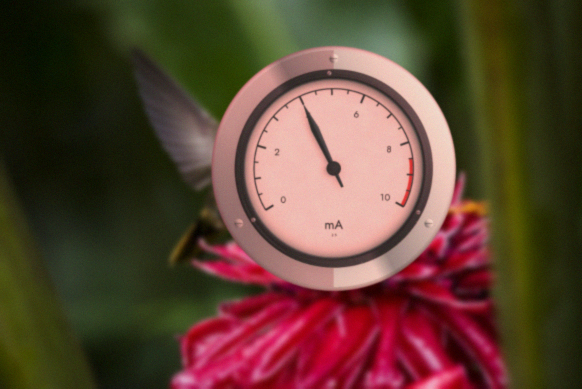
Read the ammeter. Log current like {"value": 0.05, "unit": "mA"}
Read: {"value": 4, "unit": "mA"}
